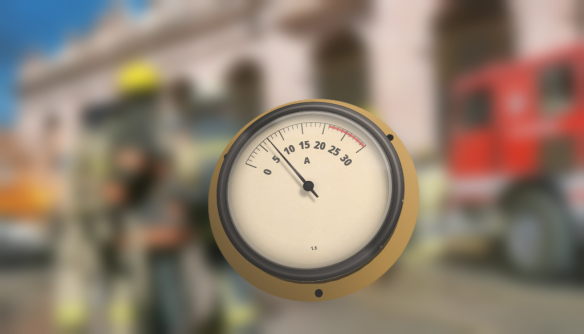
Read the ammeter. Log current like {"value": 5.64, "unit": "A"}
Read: {"value": 7, "unit": "A"}
